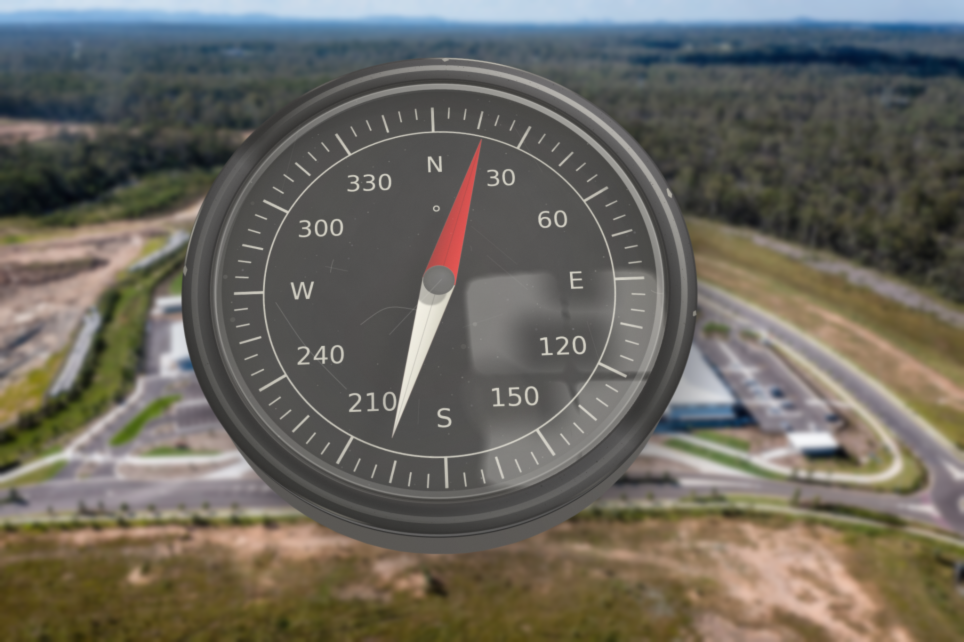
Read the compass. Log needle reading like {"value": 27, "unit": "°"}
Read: {"value": 17.5, "unit": "°"}
